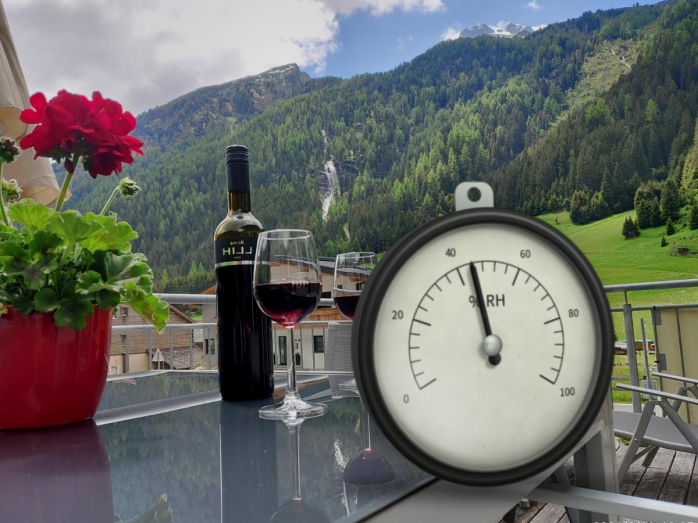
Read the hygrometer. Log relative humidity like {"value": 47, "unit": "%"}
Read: {"value": 44, "unit": "%"}
